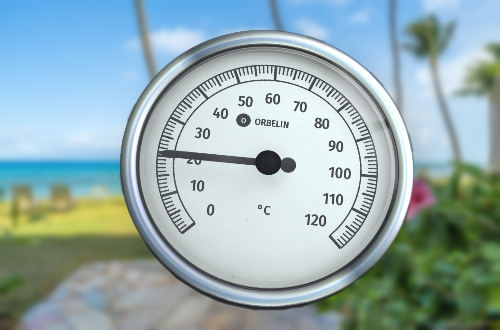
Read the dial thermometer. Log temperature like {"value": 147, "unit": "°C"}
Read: {"value": 20, "unit": "°C"}
